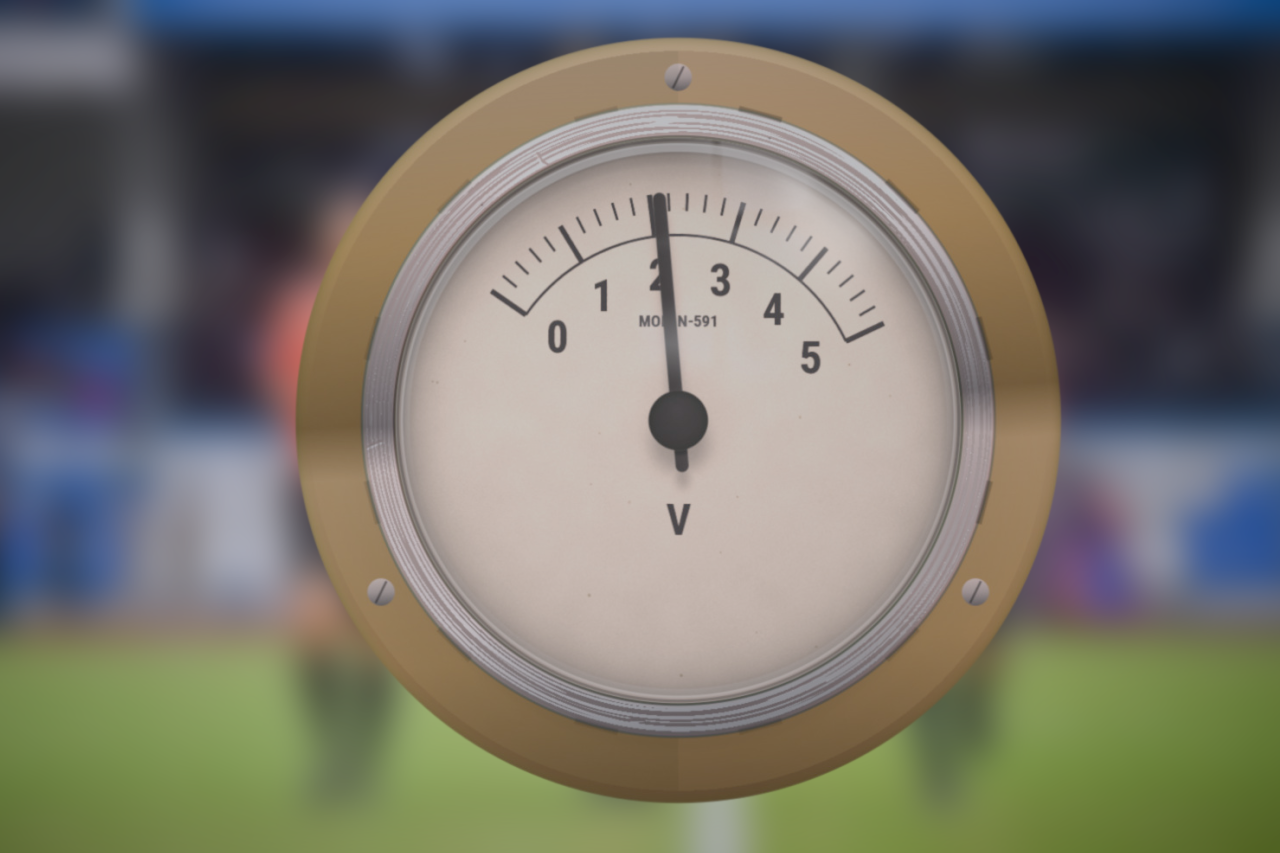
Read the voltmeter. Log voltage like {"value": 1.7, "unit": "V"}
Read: {"value": 2.1, "unit": "V"}
